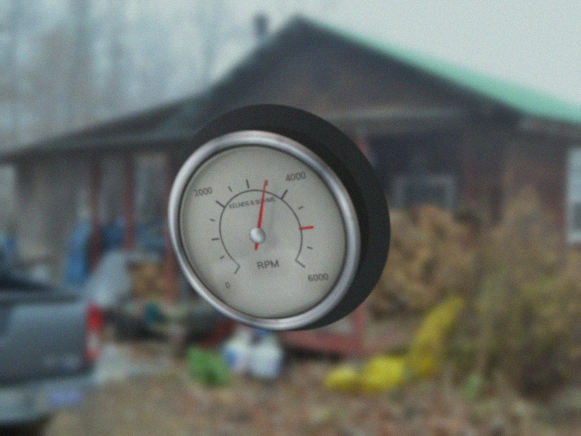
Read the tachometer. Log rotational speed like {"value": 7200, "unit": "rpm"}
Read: {"value": 3500, "unit": "rpm"}
